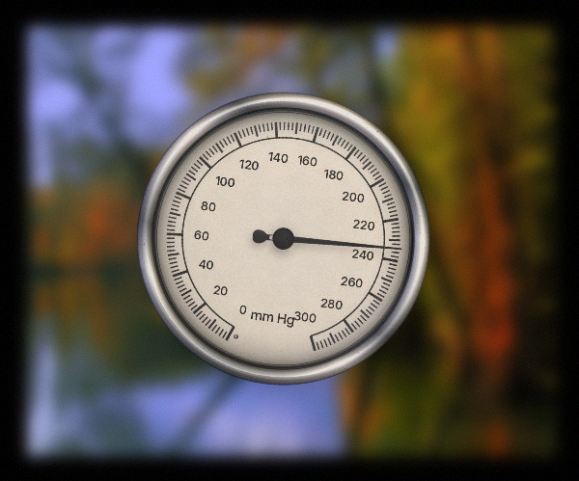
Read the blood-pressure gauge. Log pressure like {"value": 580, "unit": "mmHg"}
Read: {"value": 234, "unit": "mmHg"}
